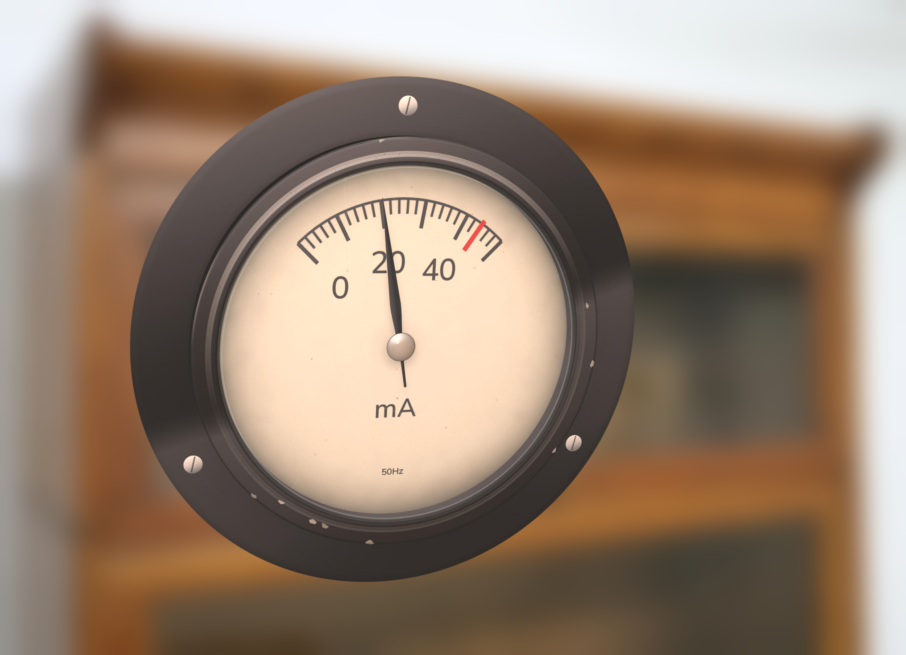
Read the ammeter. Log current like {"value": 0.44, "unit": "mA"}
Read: {"value": 20, "unit": "mA"}
